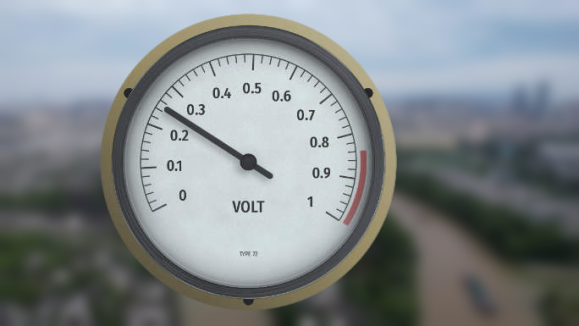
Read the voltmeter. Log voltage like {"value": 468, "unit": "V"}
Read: {"value": 0.25, "unit": "V"}
